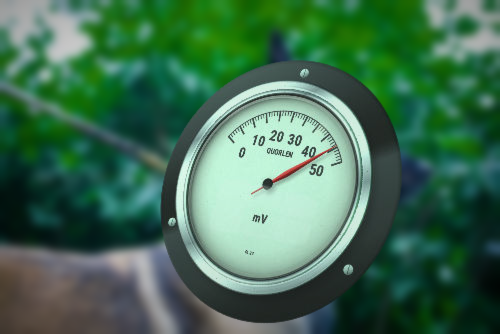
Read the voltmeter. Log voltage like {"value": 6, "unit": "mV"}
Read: {"value": 45, "unit": "mV"}
